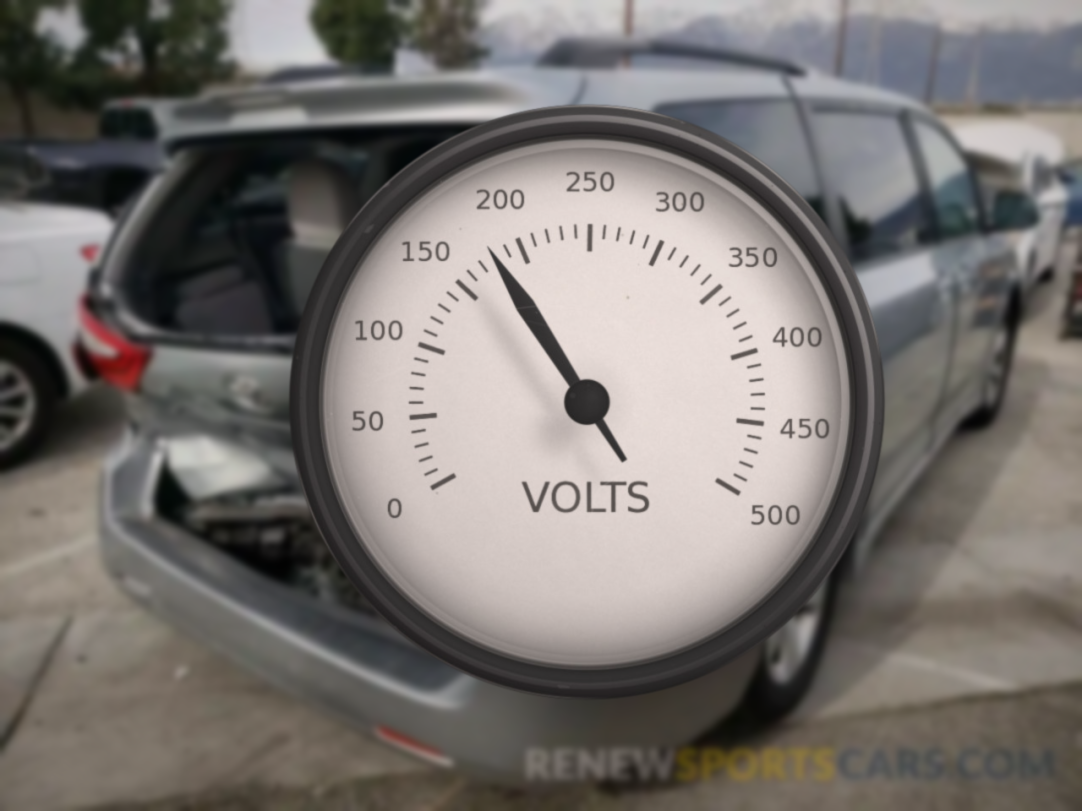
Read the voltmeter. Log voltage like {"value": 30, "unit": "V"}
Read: {"value": 180, "unit": "V"}
